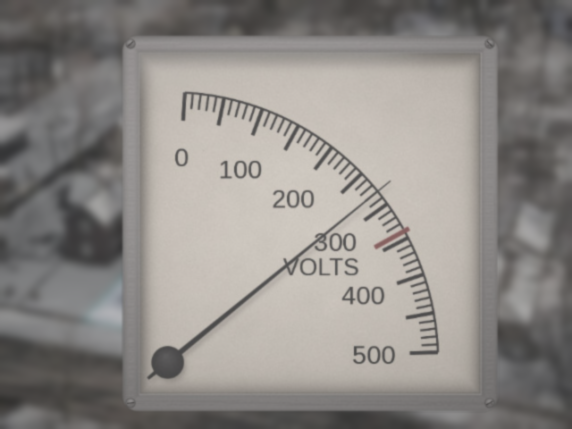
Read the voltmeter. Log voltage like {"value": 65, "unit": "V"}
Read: {"value": 280, "unit": "V"}
